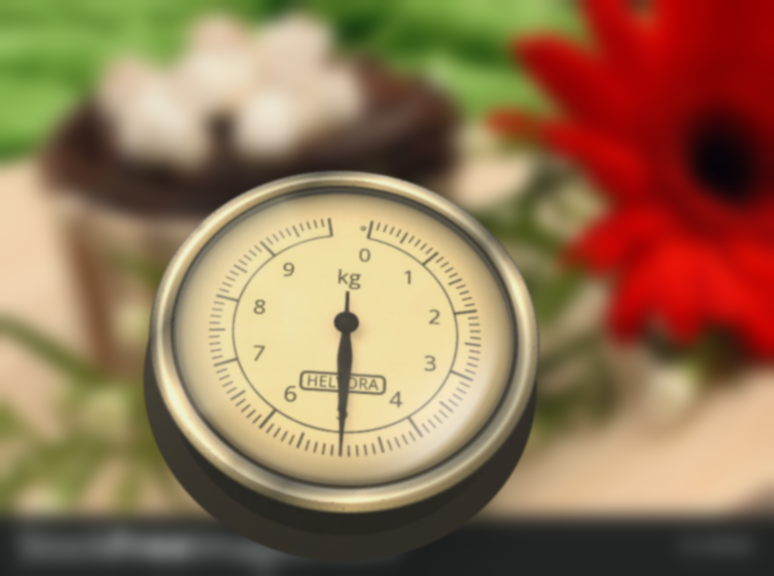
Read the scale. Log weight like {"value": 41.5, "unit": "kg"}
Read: {"value": 5, "unit": "kg"}
